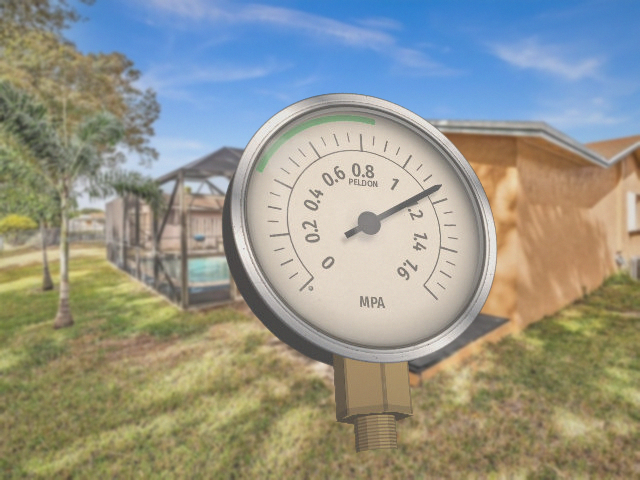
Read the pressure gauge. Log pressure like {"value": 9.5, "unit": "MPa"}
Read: {"value": 1.15, "unit": "MPa"}
